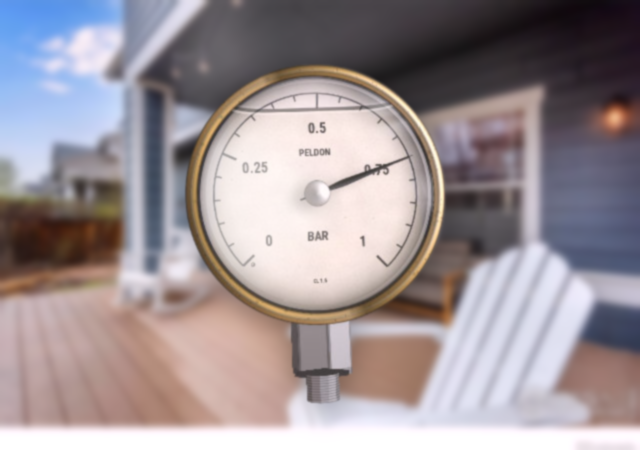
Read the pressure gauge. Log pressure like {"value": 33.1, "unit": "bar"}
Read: {"value": 0.75, "unit": "bar"}
